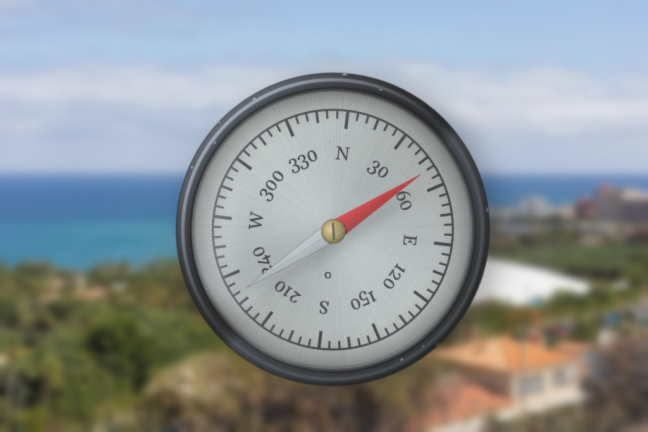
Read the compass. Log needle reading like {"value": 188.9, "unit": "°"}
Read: {"value": 50, "unit": "°"}
